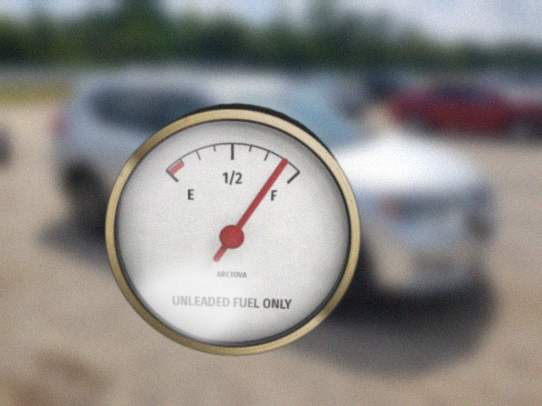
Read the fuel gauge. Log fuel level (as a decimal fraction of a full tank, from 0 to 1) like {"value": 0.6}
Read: {"value": 0.875}
